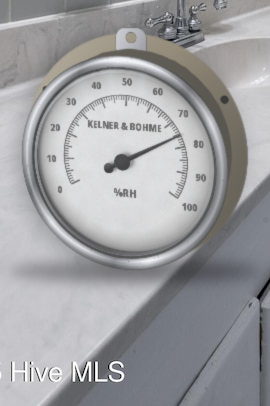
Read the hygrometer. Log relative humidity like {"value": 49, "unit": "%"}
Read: {"value": 75, "unit": "%"}
